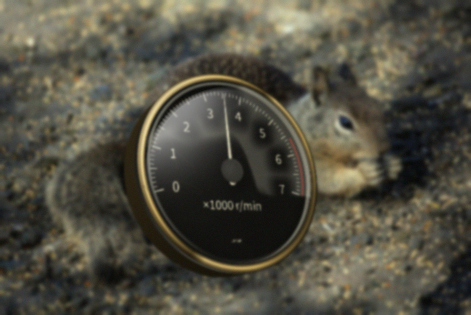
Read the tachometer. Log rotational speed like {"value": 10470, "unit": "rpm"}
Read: {"value": 3500, "unit": "rpm"}
